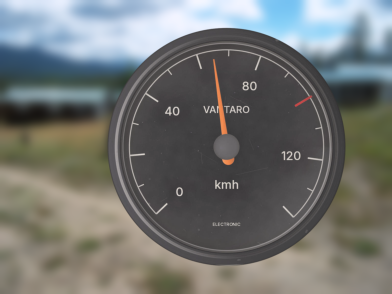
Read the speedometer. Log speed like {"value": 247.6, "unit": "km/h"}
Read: {"value": 65, "unit": "km/h"}
